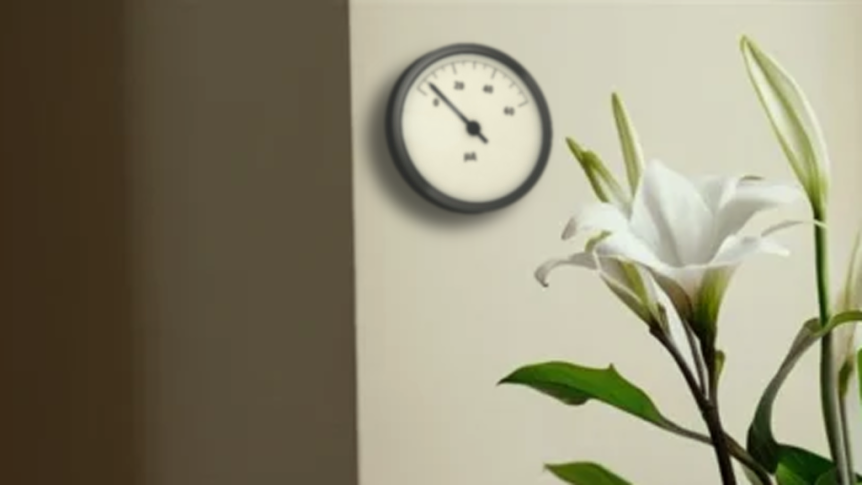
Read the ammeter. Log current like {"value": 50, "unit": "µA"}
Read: {"value": 5, "unit": "µA"}
